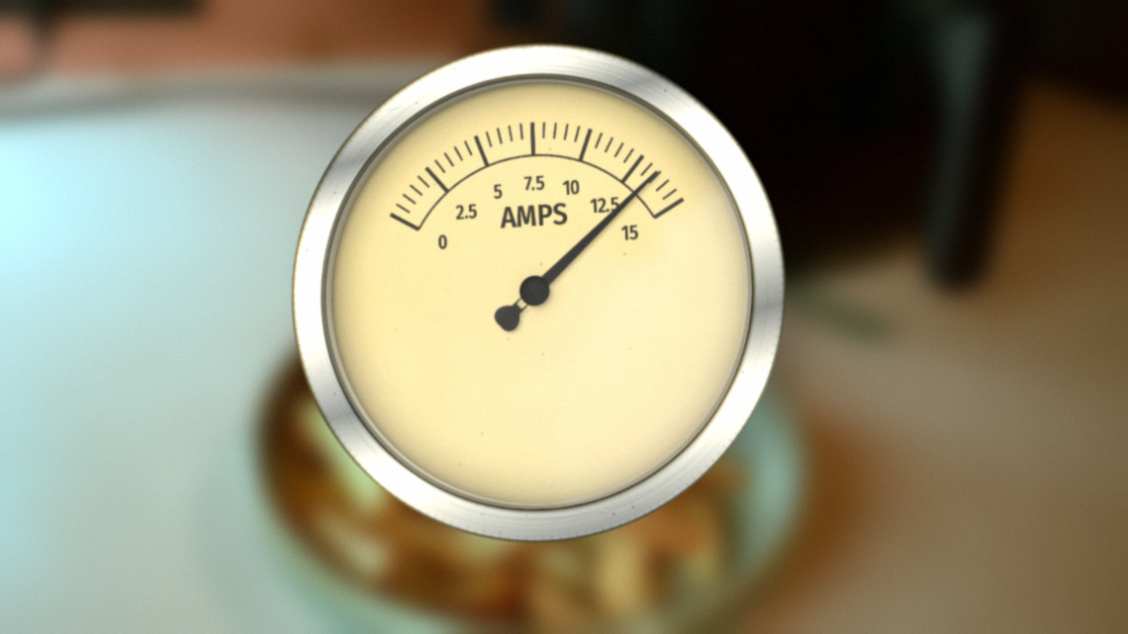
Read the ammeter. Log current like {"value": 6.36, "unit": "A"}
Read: {"value": 13.5, "unit": "A"}
